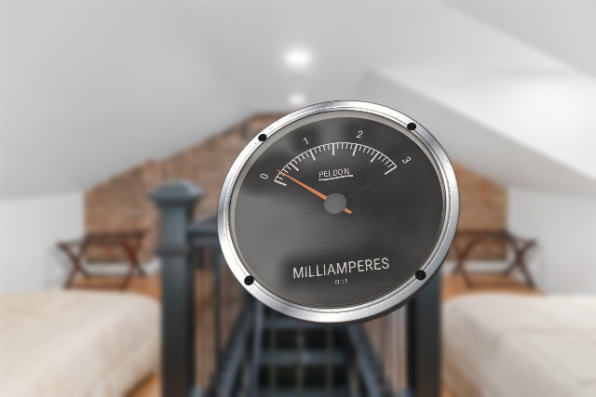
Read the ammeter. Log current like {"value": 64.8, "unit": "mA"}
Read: {"value": 0.2, "unit": "mA"}
